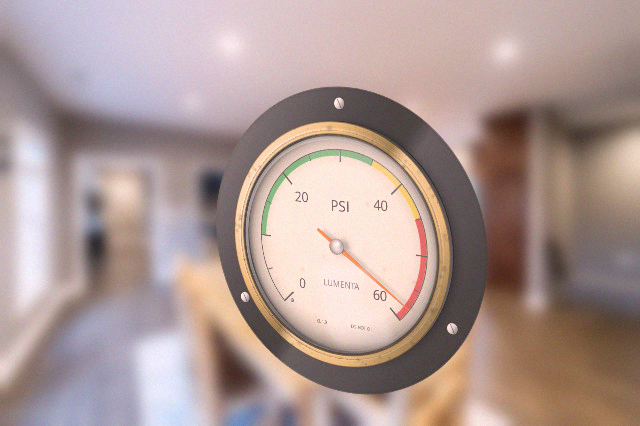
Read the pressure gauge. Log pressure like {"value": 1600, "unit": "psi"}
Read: {"value": 57.5, "unit": "psi"}
